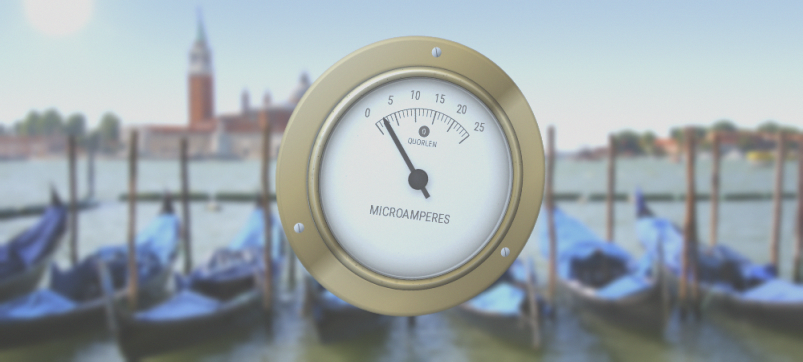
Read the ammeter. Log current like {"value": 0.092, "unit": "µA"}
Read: {"value": 2, "unit": "µA"}
